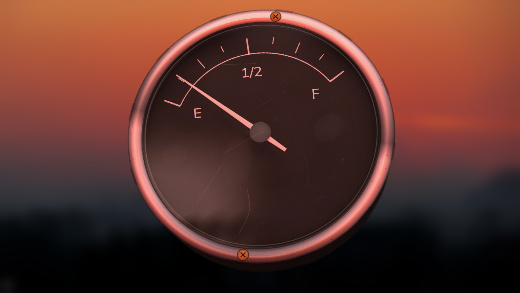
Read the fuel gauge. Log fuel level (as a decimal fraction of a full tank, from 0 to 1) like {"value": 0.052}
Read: {"value": 0.125}
